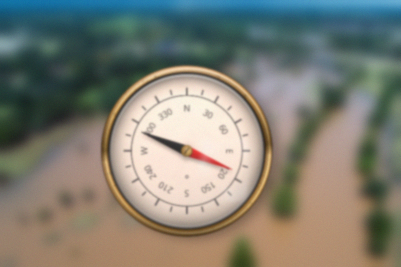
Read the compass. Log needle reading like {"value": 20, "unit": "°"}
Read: {"value": 112.5, "unit": "°"}
